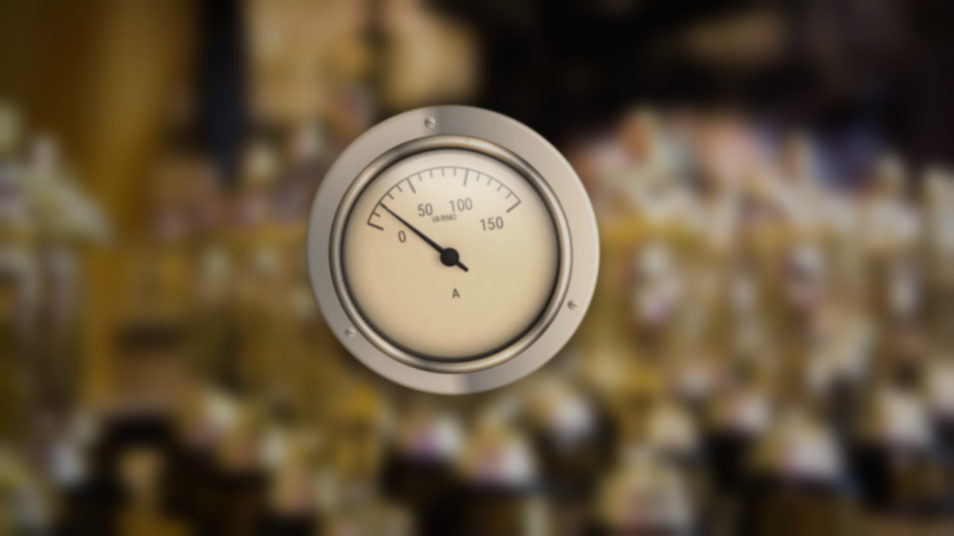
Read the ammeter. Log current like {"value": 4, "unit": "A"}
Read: {"value": 20, "unit": "A"}
